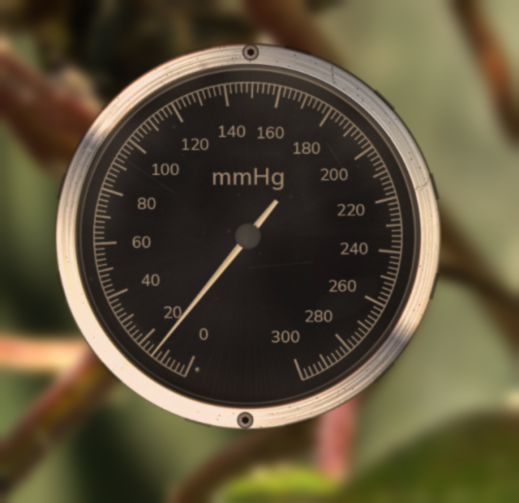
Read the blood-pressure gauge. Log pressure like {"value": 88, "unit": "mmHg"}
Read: {"value": 14, "unit": "mmHg"}
